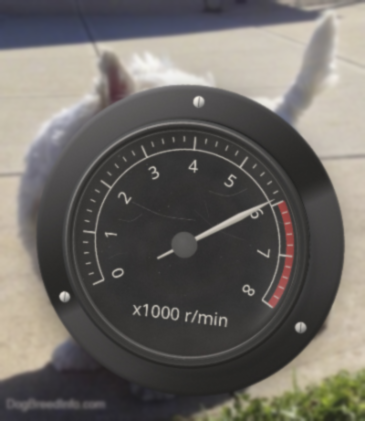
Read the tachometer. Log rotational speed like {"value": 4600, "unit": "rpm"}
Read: {"value": 5900, "unit": "rpm"}
